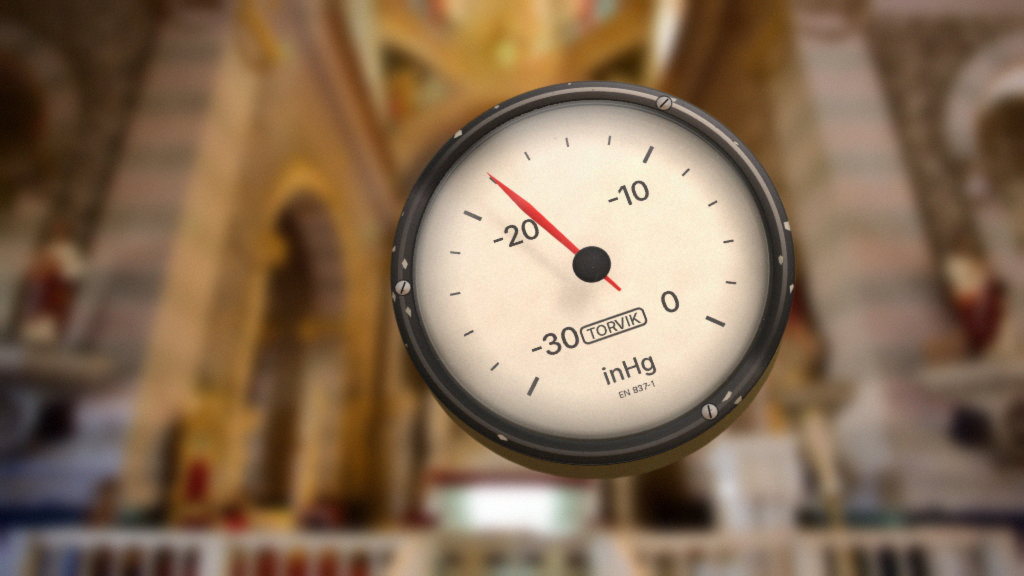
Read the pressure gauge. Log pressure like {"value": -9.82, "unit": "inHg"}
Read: {"value": -18, "unit": "inHg"}
